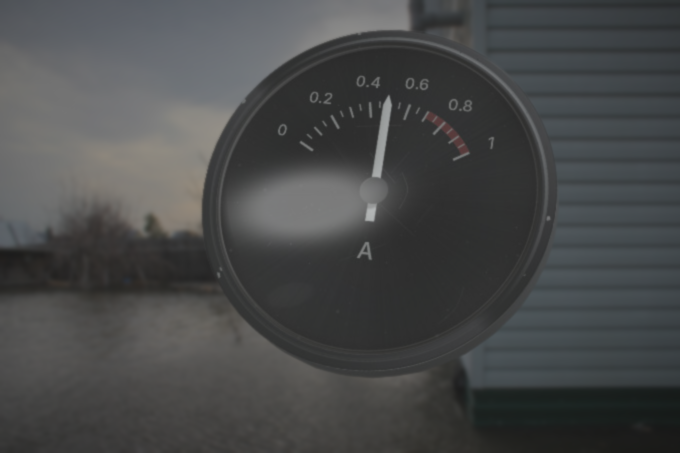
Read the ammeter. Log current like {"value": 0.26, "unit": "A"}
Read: {"value": 0.5, "unit": "A"}
